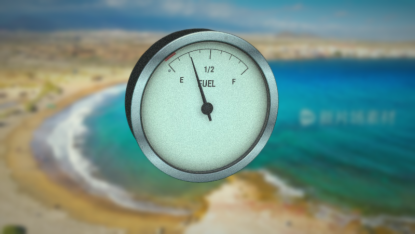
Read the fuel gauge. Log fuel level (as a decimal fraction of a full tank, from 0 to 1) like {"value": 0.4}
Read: {"value": 0.25}
